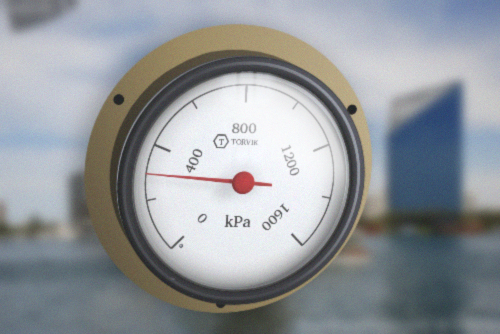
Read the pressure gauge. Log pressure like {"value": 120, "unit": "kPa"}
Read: {"value": 300, "unit": "kPa"}
